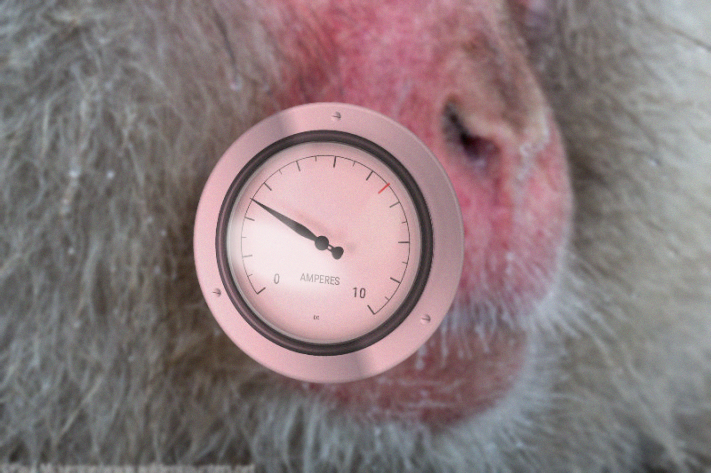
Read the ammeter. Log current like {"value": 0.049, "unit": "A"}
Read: {"value": 2.5, "unit": "A"}
